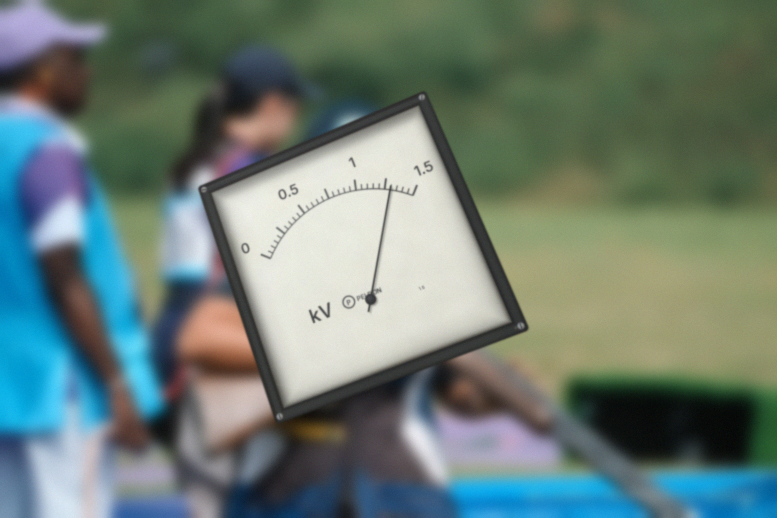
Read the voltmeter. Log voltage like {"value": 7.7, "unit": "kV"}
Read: {"value": 1.3, "unit": "kV"}
